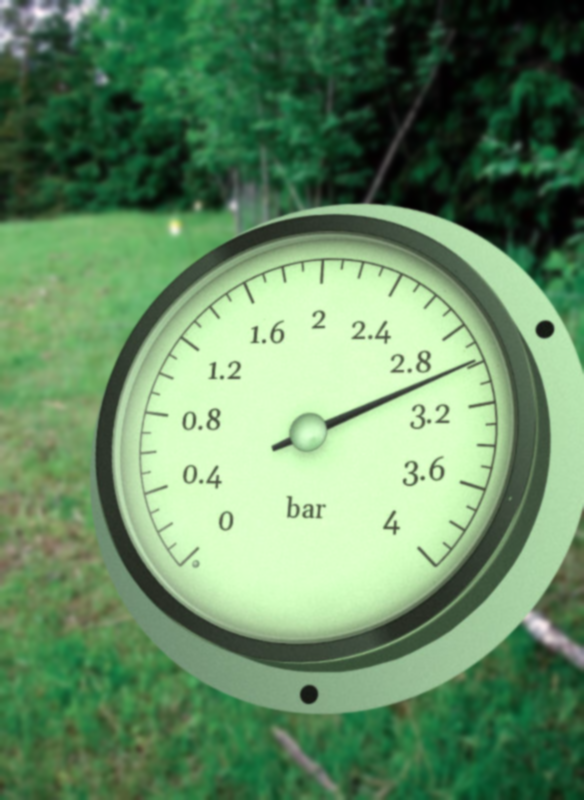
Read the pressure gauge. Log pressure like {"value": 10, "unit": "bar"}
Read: {"value": 3, "unit": "bar"}
